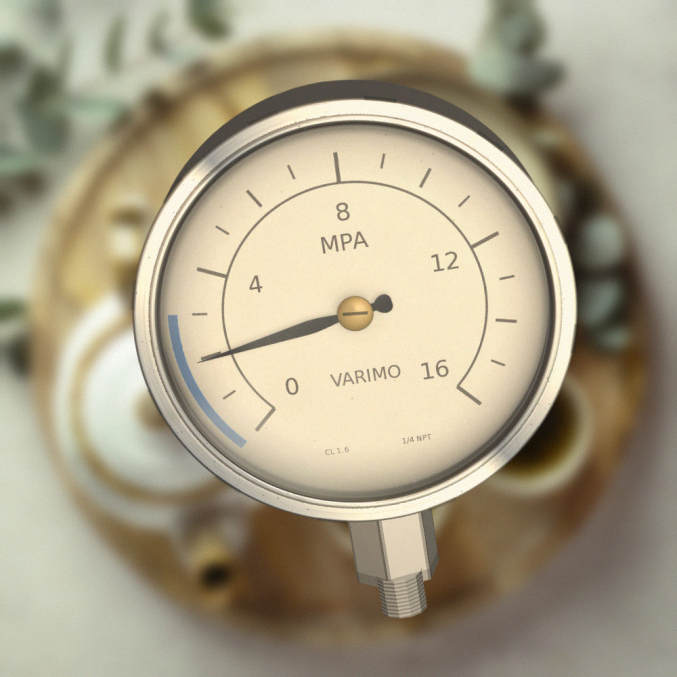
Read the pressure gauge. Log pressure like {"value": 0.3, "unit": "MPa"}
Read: {"value": 2, "unit": "MPa"}
